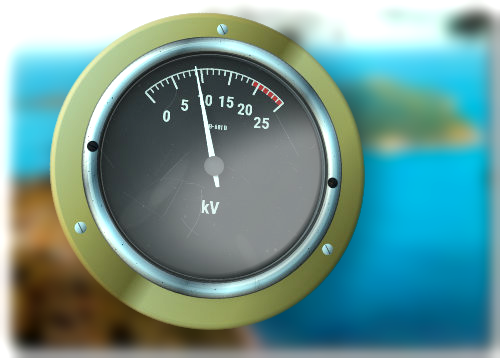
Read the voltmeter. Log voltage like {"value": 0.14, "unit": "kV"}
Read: {"value": 9, "unit": "kV"}
